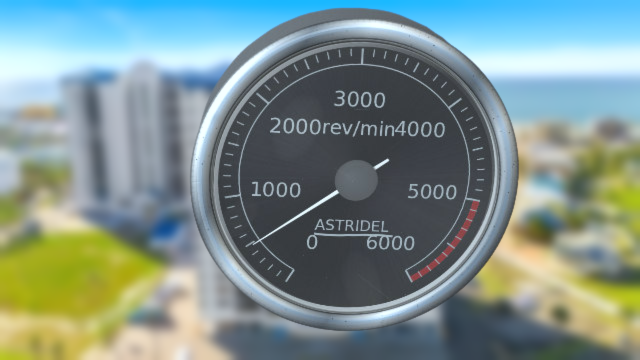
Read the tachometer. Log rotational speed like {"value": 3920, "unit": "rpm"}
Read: {"value": 500, "unit": "rpm"}
